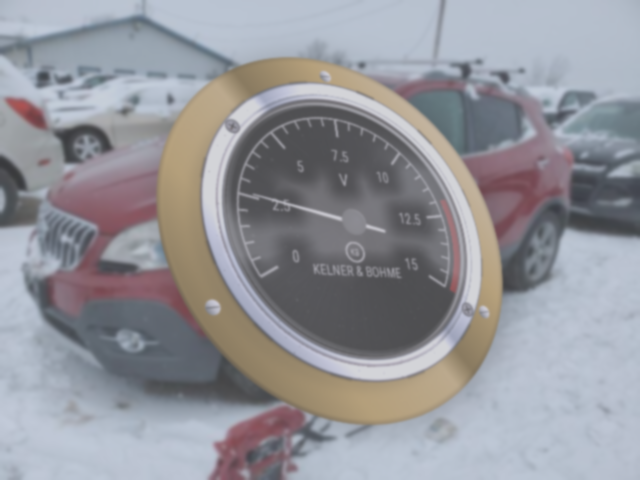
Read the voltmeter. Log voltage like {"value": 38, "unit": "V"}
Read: {"value": 2.5, "unit": "V"}
